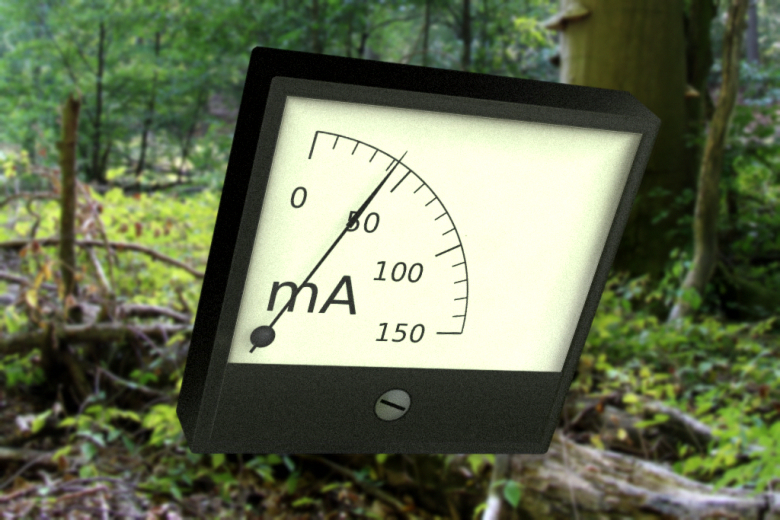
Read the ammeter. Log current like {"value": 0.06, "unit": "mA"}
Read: {"value": 40, "unit": "mA"}
